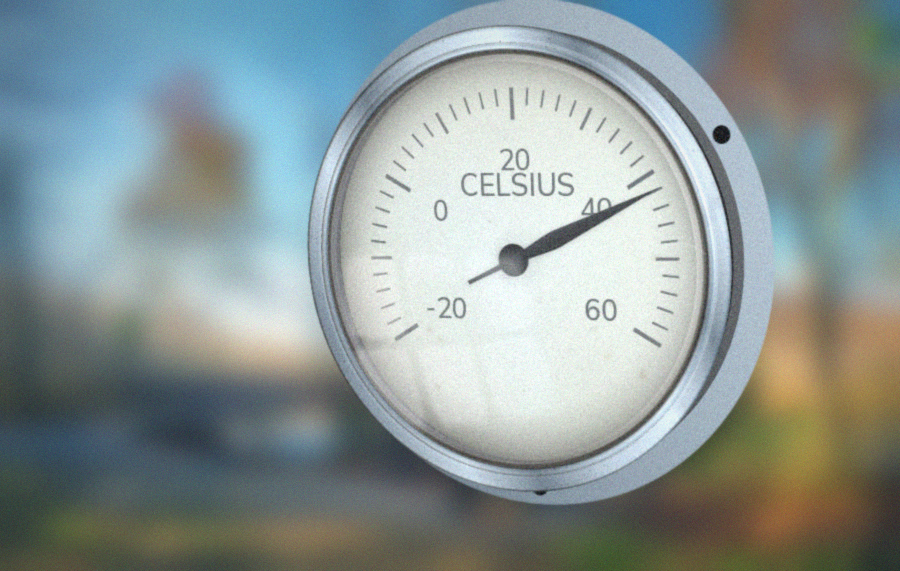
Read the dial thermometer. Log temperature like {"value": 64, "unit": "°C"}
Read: {"value": 42, "unit": "°C"}
